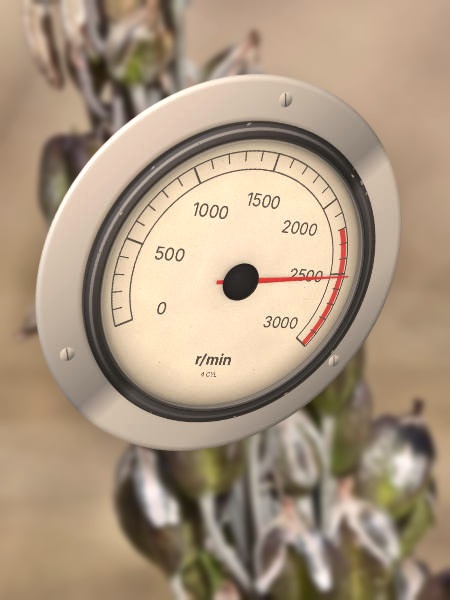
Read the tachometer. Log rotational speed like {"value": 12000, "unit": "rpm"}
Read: {"value": 2500, "unit": "rpm"}
